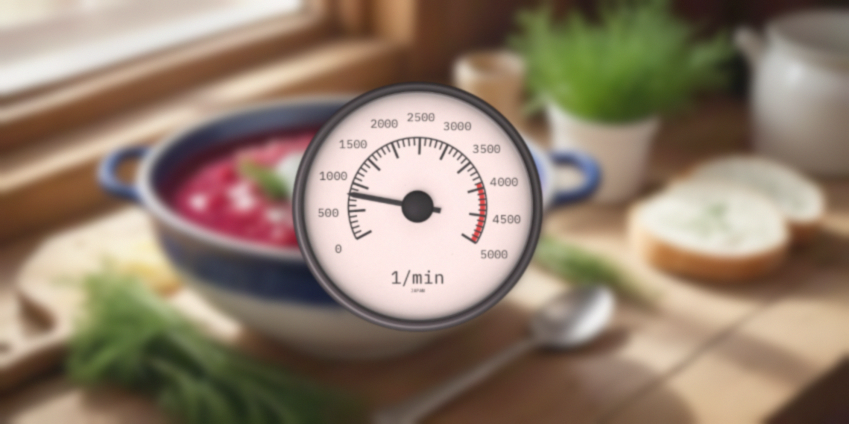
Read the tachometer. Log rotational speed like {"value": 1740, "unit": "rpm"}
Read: {"value": 800, "unit": "rpm"}
